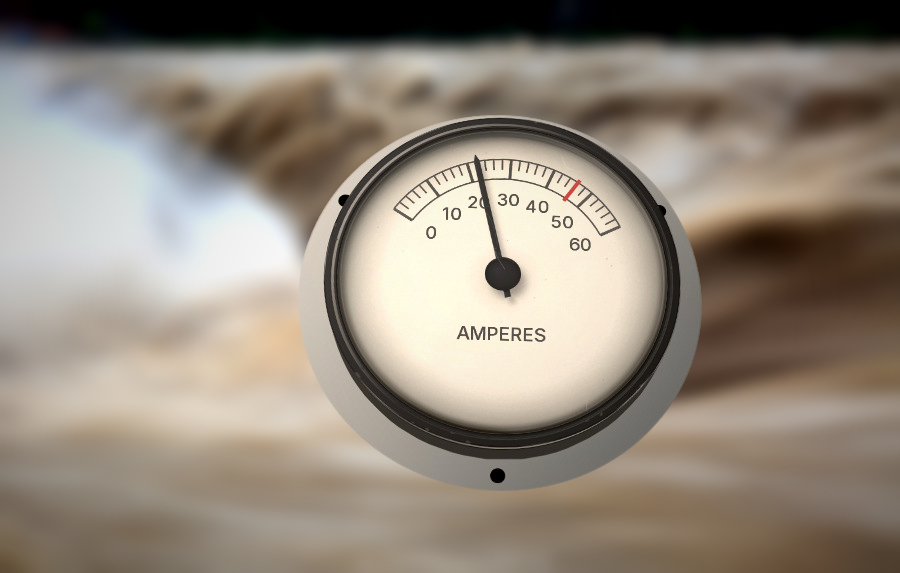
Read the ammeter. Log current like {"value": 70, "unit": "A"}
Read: {"value": 22, "unit": "A"}
